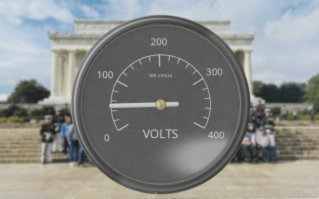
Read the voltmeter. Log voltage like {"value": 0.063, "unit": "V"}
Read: {"value": 50, "unit": "V"}
